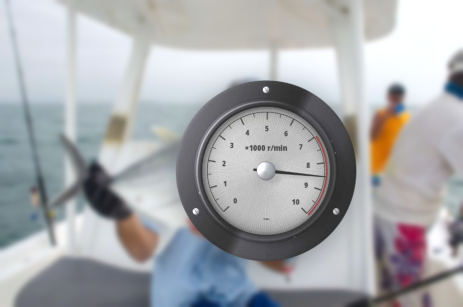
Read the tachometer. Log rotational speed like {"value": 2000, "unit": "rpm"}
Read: {"value": 8500, "unit": "rpm"}
